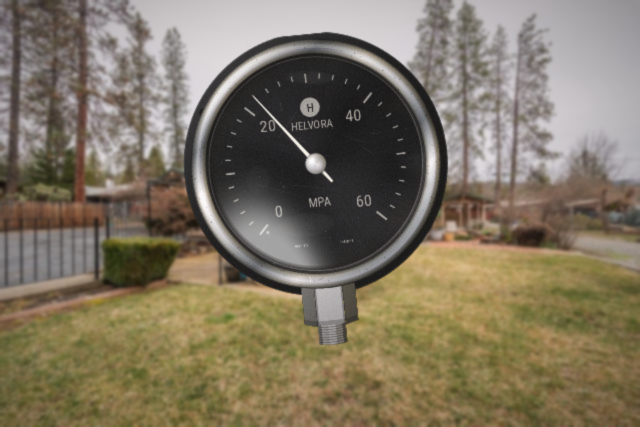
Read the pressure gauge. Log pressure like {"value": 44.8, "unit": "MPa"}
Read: {"value": 22, "unit": "MPa"}
